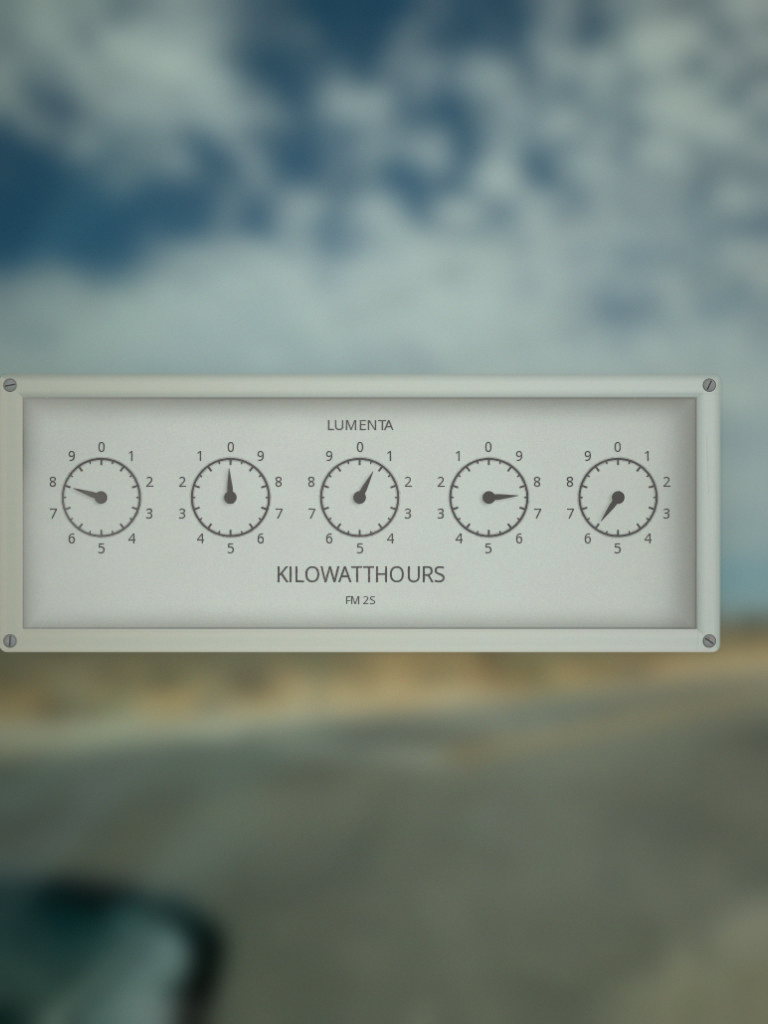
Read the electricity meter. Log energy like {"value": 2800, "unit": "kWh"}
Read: {"value": 80076, "unit": "kWh"}
